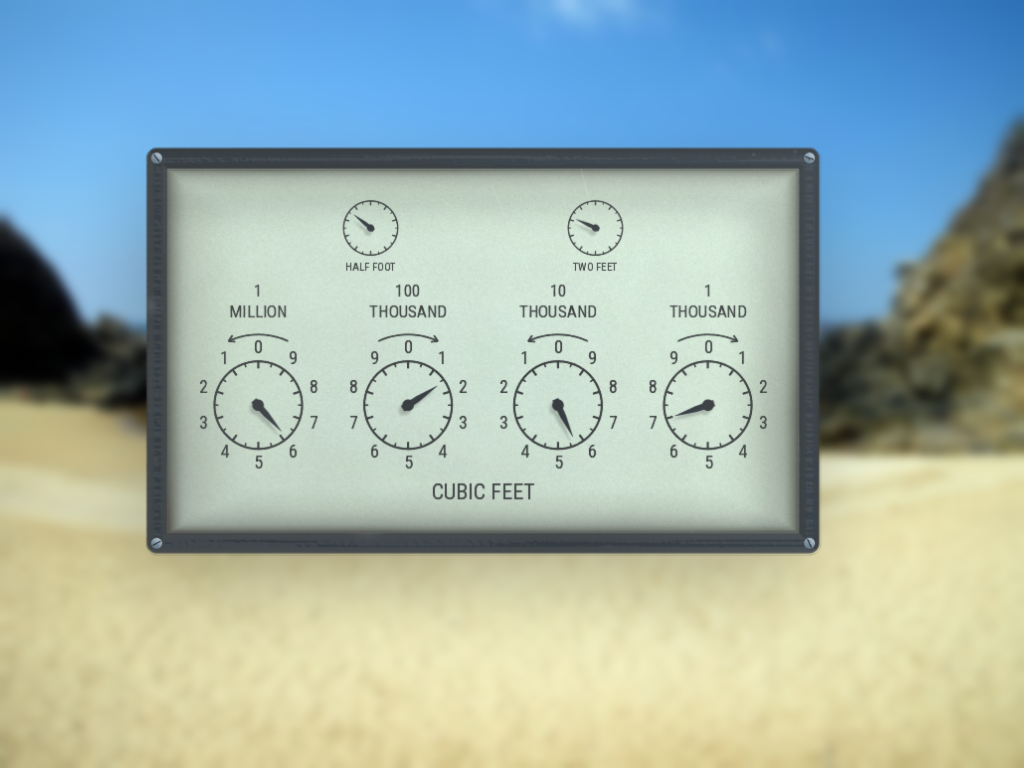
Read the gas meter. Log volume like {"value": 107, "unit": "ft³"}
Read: {"value": 615700, "unit": "ft³"}
